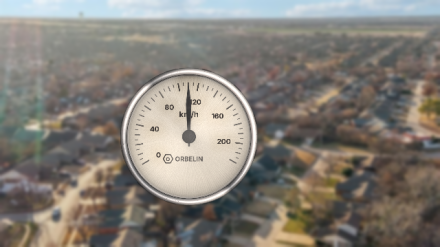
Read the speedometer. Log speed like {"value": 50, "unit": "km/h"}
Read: {"value": 110, "unit": "km/h"}
